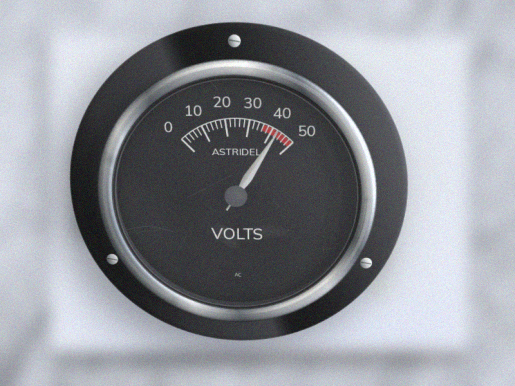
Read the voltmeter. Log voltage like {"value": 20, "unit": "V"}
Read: {"value": 42, "unit": "V"}
